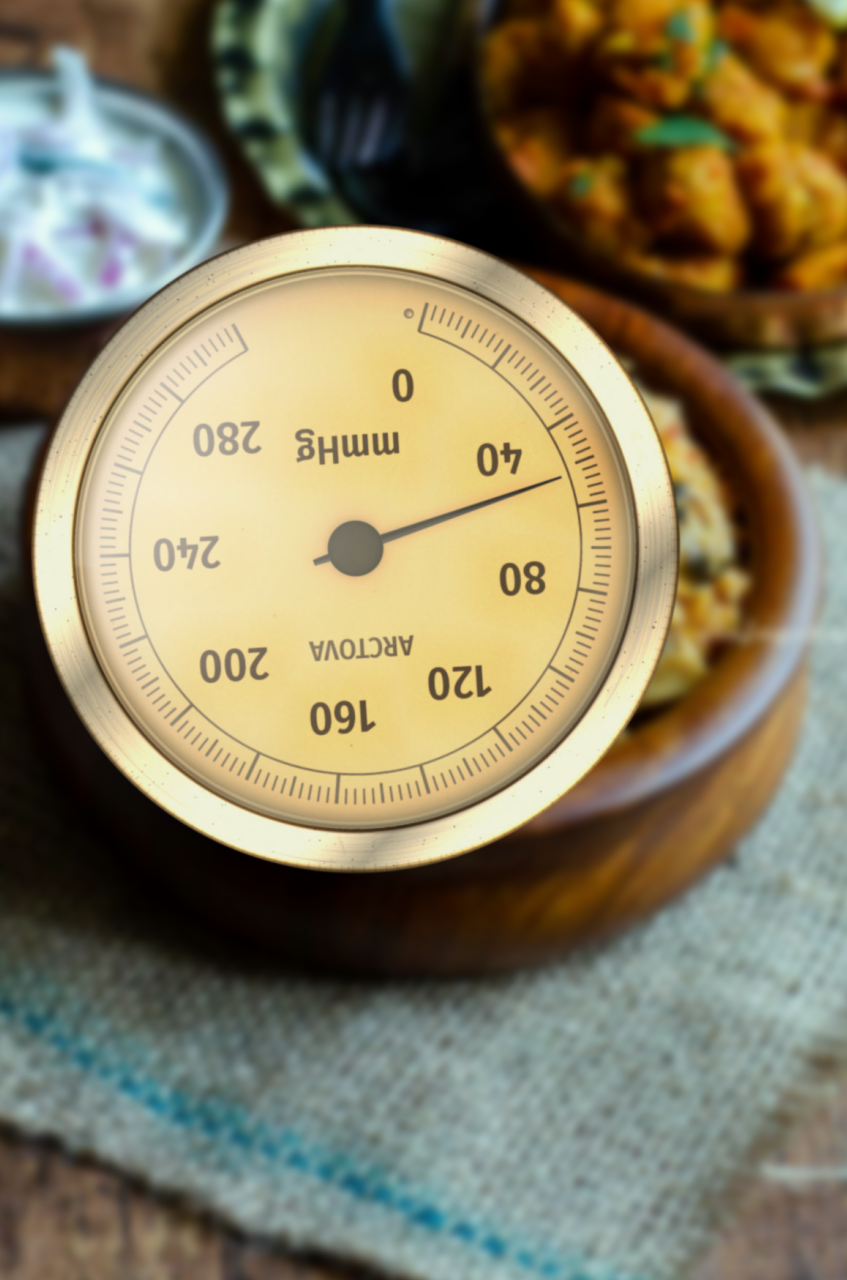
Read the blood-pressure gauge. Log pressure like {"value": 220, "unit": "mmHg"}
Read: {"value": 52, "unit": "mmHg"}
